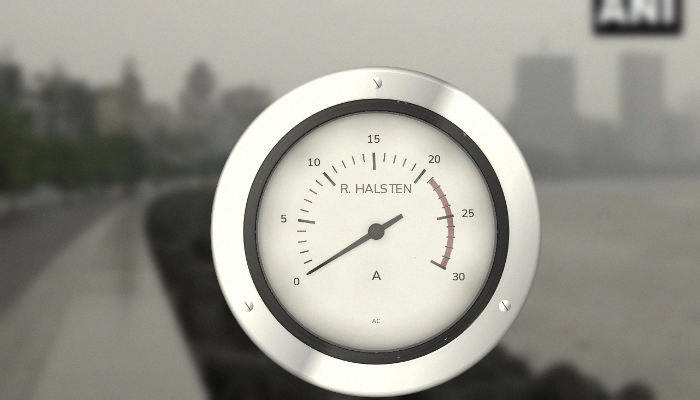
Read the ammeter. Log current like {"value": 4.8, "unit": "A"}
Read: {"value": 0, "unit": "A"}
